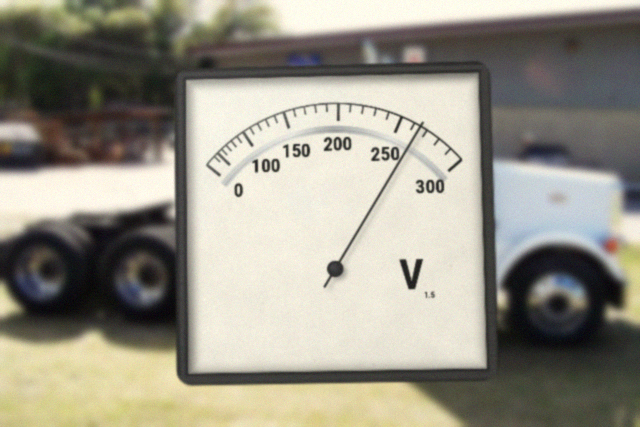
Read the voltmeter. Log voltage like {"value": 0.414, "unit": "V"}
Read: {"value": 265, "unit": "V"}
